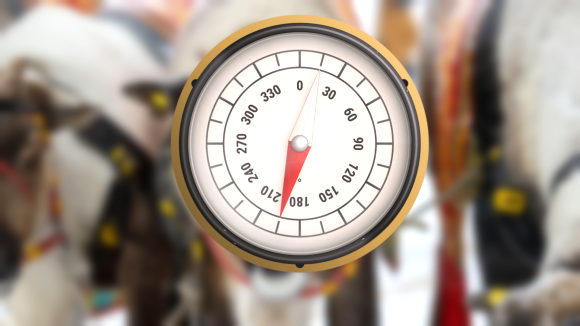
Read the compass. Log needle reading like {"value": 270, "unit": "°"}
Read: {"value": 195, "unit": "°"}
